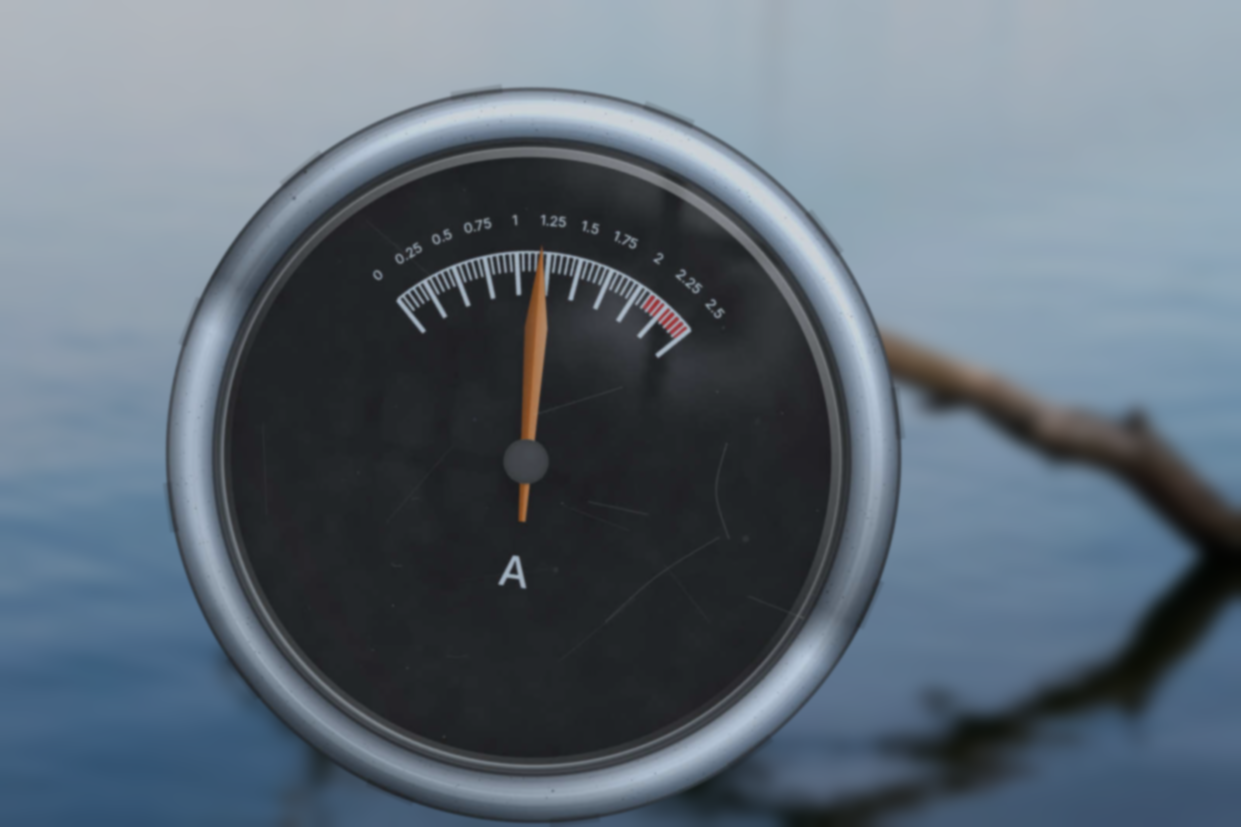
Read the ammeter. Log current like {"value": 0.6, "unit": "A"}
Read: {"value": 1.2, "unit": "A"}
